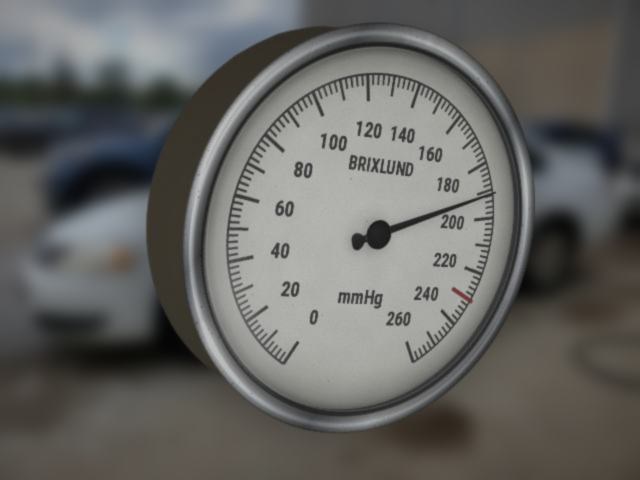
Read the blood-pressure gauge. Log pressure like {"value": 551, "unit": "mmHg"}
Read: {"value": 190, "unit": "mmHg"}
